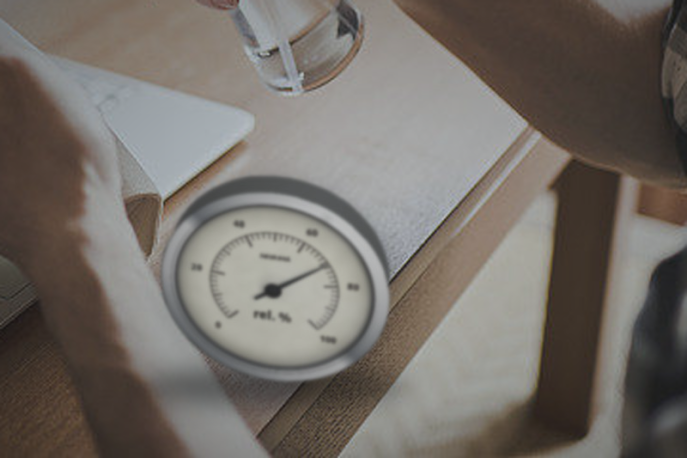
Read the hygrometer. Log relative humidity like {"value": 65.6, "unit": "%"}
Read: {"value": 70, "unit": "%"}
